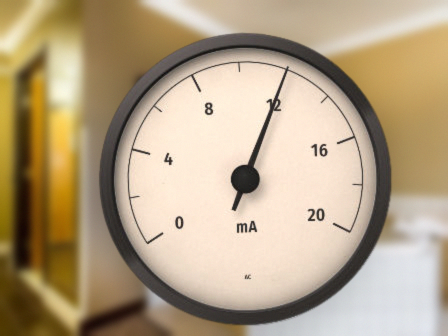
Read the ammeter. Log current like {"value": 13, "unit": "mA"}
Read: {"value": 12, "unit": "mA"}
